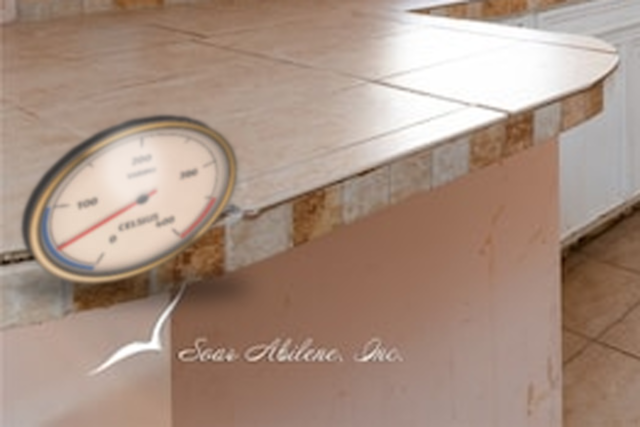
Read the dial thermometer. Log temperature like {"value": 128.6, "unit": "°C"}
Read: {"value": 50, "unit": "°C"}
